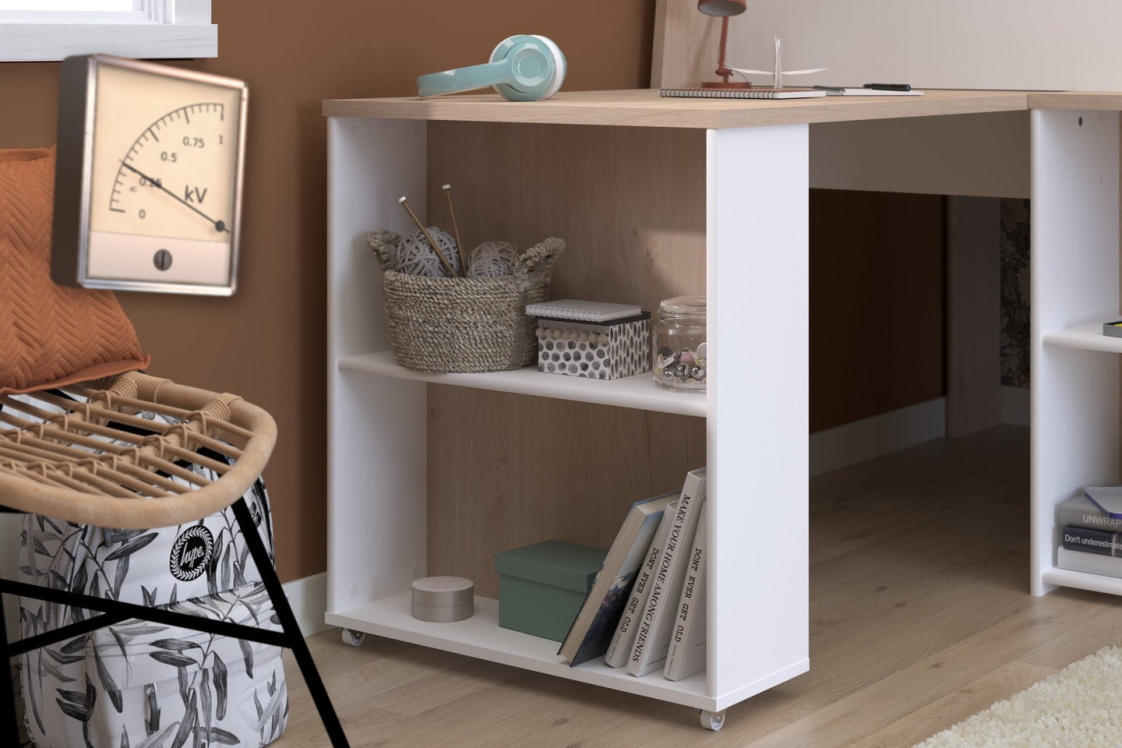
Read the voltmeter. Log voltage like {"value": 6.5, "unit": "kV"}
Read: {"value": 0.25, "unit": "kV"}
